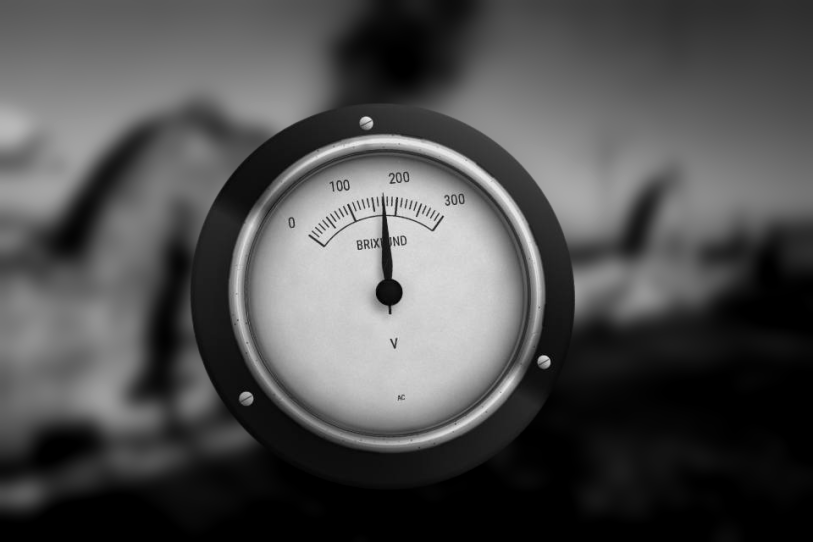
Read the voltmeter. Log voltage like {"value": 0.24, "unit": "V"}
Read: {"value": 170, "unit": "V"}
